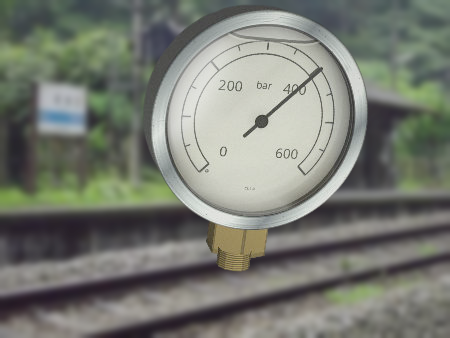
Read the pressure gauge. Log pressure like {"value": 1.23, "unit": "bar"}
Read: {"value": 400, "unit": "bar"}
